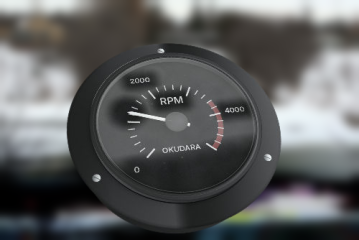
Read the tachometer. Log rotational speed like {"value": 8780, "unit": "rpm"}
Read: {"value": 1200, "unit": "rpm"}
